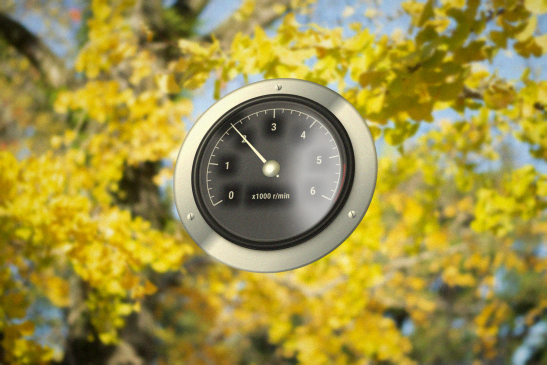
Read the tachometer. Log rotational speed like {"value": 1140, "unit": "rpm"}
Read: {"value": 2000, "unit": "rpm"}
